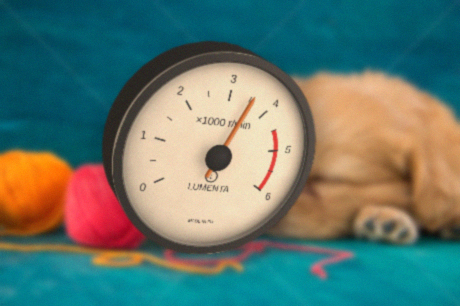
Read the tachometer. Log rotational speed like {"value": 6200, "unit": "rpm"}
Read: {"value": 3500, "unit": "rpm"}
